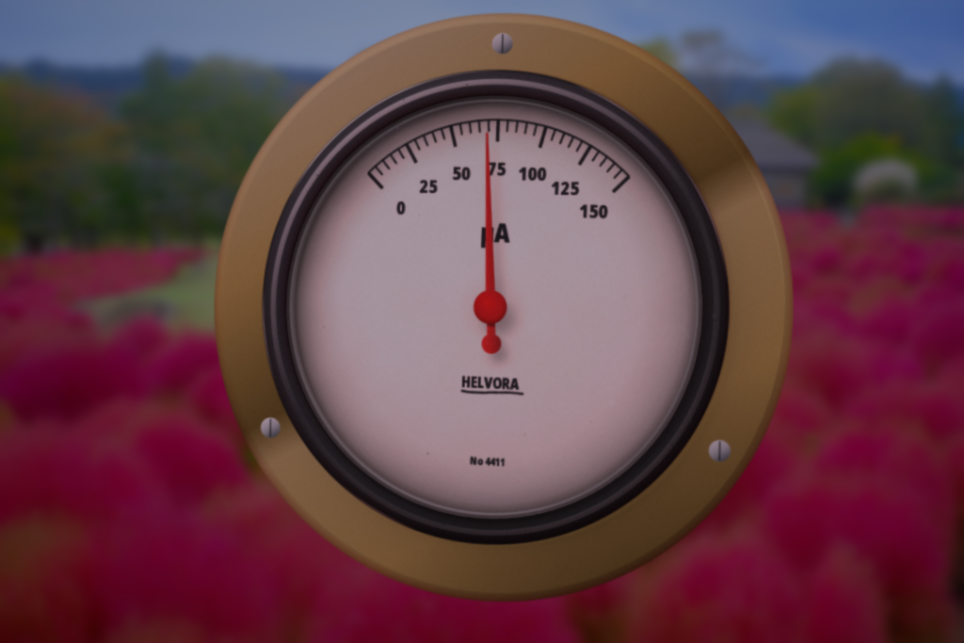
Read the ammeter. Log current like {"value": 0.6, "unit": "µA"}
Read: {"value": 70, "unit": "µA"}
